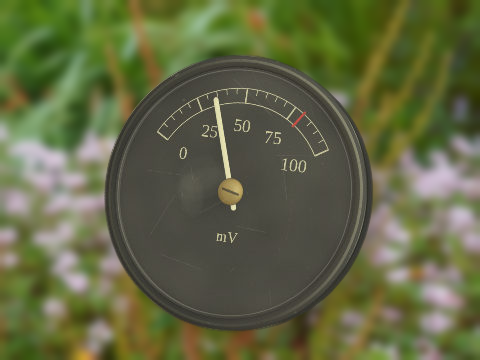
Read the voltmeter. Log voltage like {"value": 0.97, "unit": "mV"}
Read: {"value": 35, "unit": "mV"}
